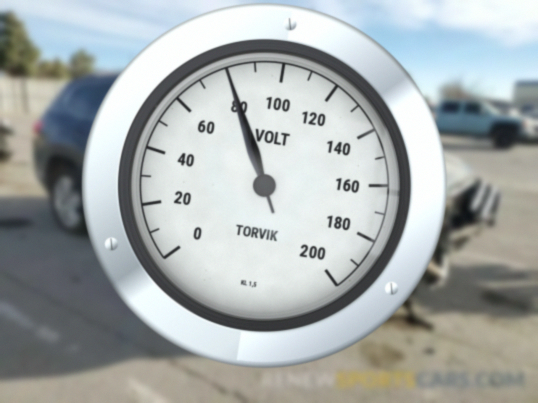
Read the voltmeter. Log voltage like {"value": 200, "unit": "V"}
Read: {"value": 80, "unit": "V"}
